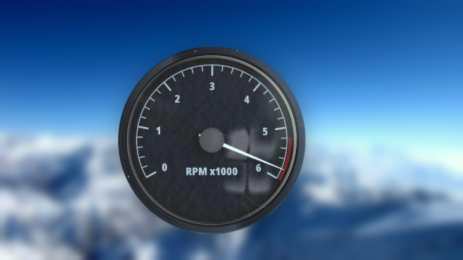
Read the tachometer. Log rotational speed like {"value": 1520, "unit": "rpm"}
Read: {"value": 5800, "unit": "rpm"}
